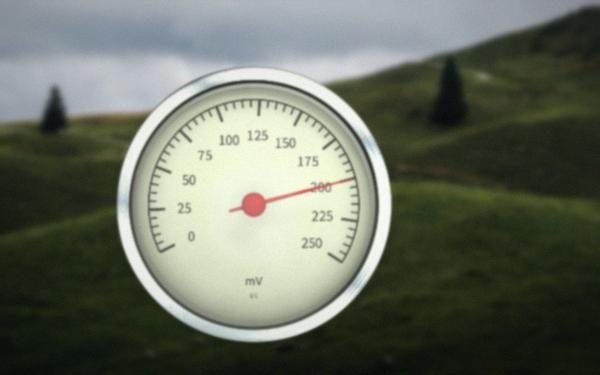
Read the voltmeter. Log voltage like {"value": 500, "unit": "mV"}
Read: {"value": 200, "unit": "mV"}
